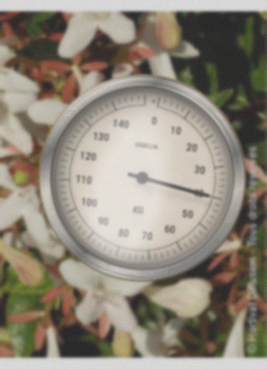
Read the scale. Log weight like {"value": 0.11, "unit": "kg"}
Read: {"value": 40, "unit": "kg"}
